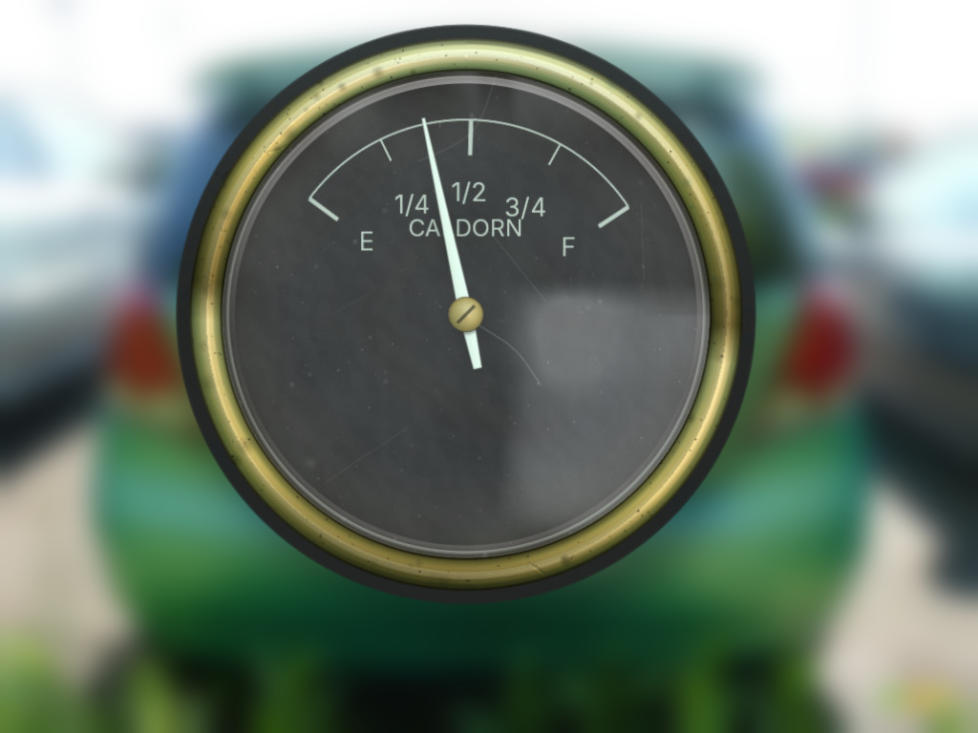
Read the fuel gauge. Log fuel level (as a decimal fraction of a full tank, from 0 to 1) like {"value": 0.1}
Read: {"value": 0.375}
